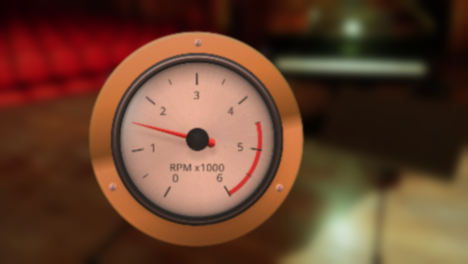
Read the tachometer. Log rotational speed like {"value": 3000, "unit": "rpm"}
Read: {"value": 1500, "unit": "rpm"}
